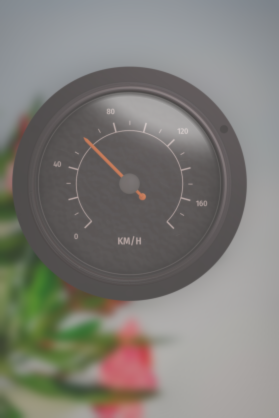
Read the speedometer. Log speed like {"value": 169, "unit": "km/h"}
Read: {"value": 60, "unit": "km/h"}
